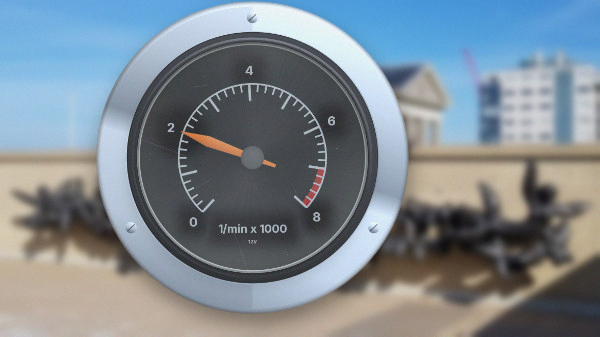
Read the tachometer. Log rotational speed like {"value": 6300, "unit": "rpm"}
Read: {"value": 2000, "unit": "rpm"}
